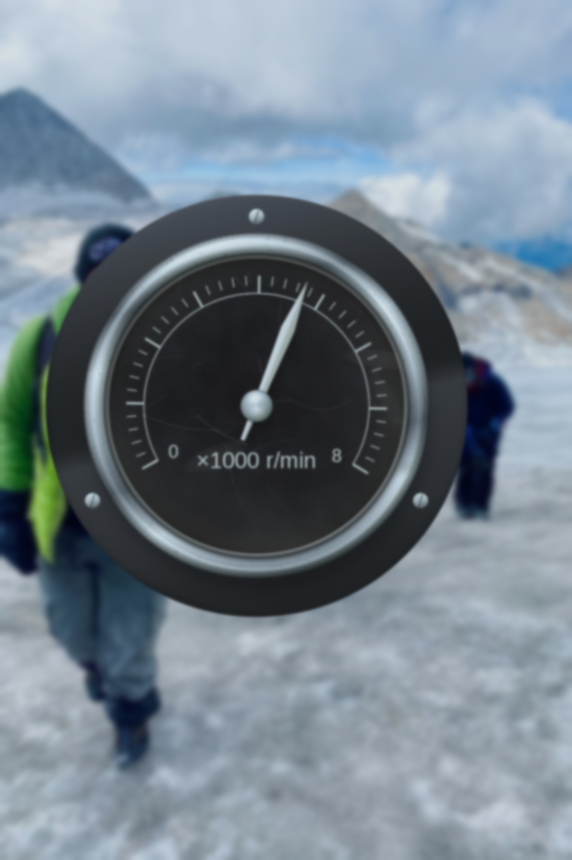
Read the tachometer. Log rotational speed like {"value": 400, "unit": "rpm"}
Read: {"value": 4700, "unit": "rpm"}
